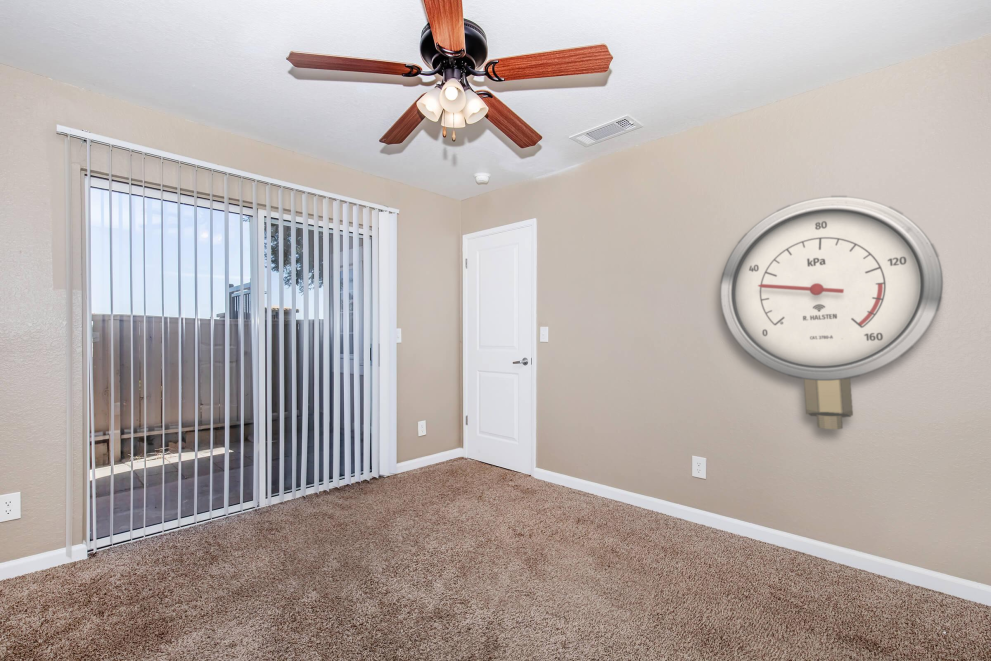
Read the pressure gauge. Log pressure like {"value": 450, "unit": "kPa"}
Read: {"value": 30, "unit": "kPa"}
